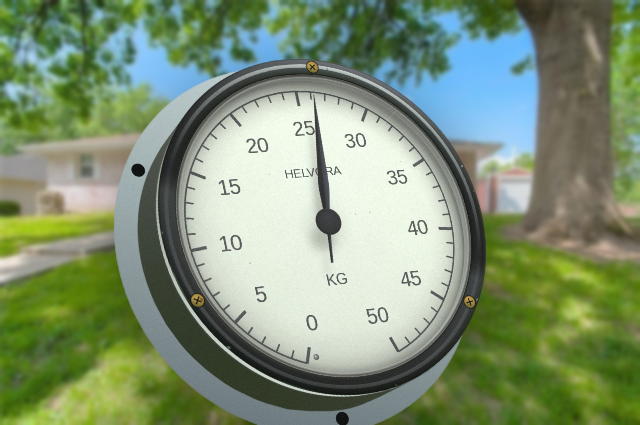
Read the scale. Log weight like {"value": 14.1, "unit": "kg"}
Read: {"value": 26, "unit": "kg"}
